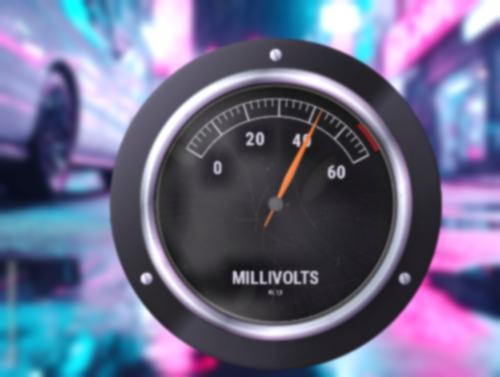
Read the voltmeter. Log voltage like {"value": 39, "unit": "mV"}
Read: {"value": 42, "unit": "mV"}
